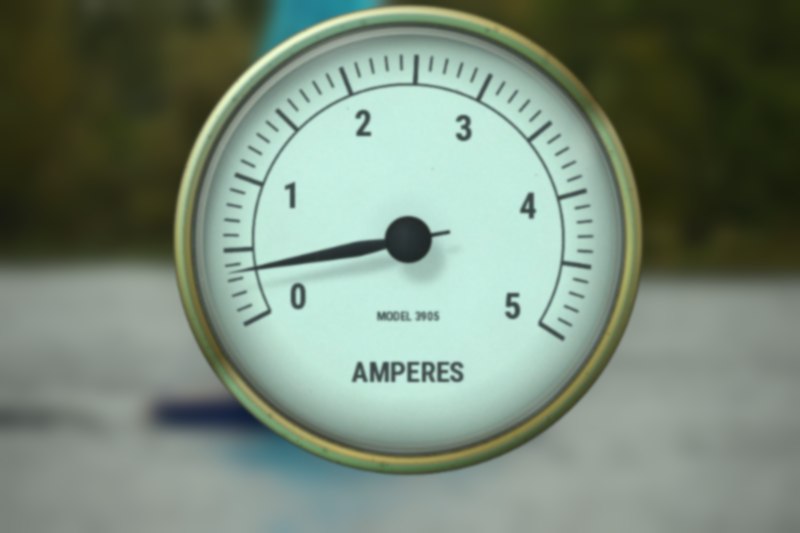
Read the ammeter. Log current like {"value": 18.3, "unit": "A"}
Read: {"value": 0.35, "unit": "A"}
